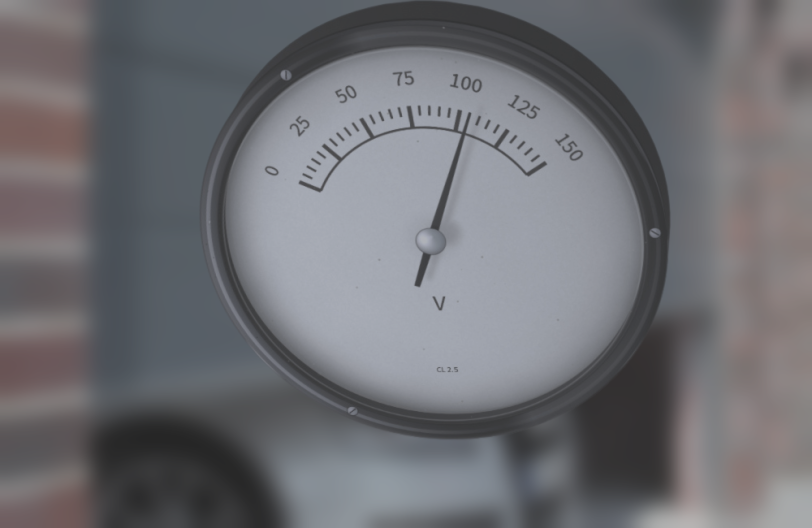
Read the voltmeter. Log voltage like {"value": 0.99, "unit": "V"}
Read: {"value": 105, "unit": "V"}
